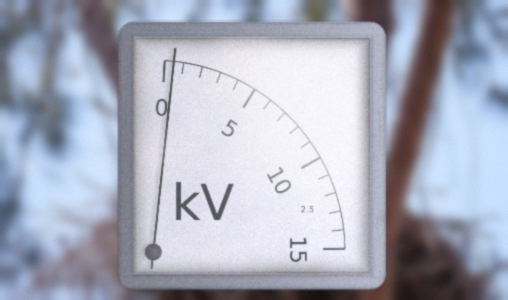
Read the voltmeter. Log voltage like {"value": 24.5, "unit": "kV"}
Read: {"value": 0.5, "unit": "kV"}
